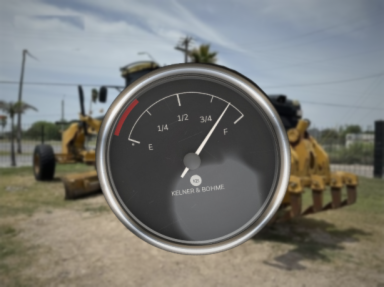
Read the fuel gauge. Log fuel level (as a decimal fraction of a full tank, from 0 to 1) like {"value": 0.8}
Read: {"value": 0.875}
